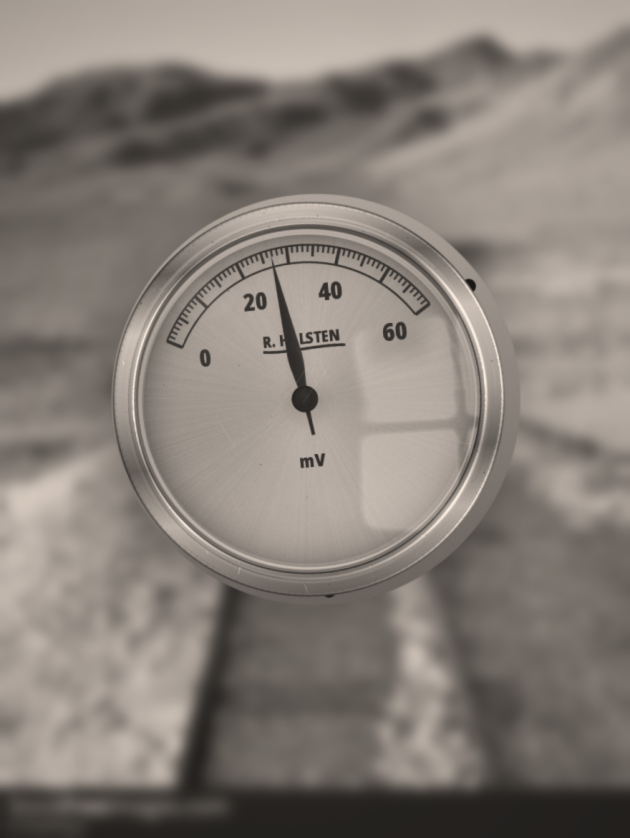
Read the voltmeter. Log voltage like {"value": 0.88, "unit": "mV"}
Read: {"value": 27, "unit": "mV"}
